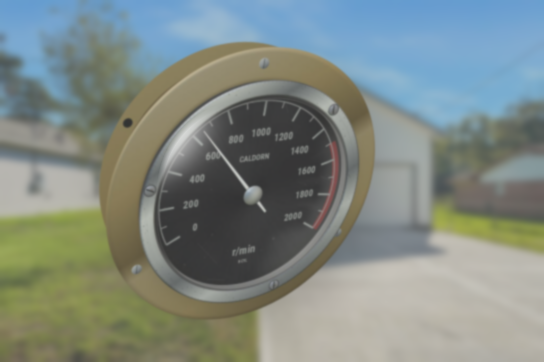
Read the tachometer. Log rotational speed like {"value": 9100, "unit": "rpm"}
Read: {"value": 650, "unit": "rpm"}
